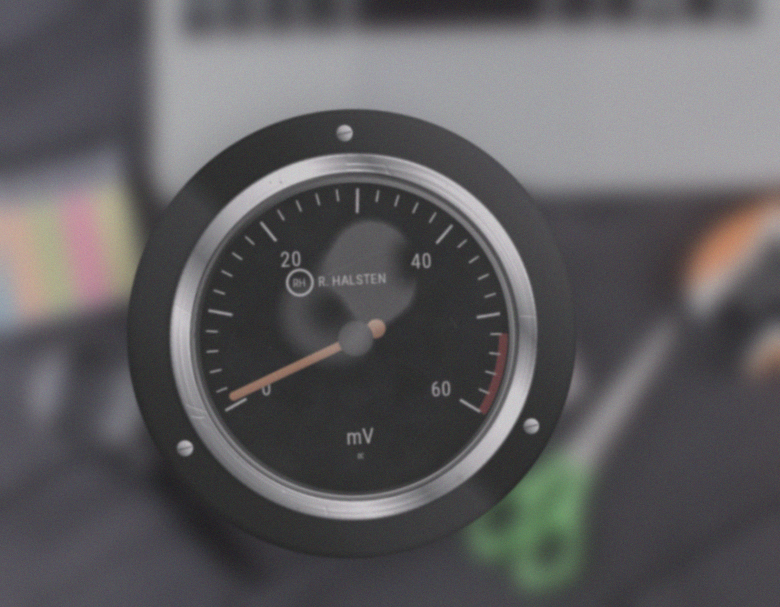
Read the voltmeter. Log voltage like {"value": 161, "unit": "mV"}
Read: {"value": 1, "unit": "mV"}
